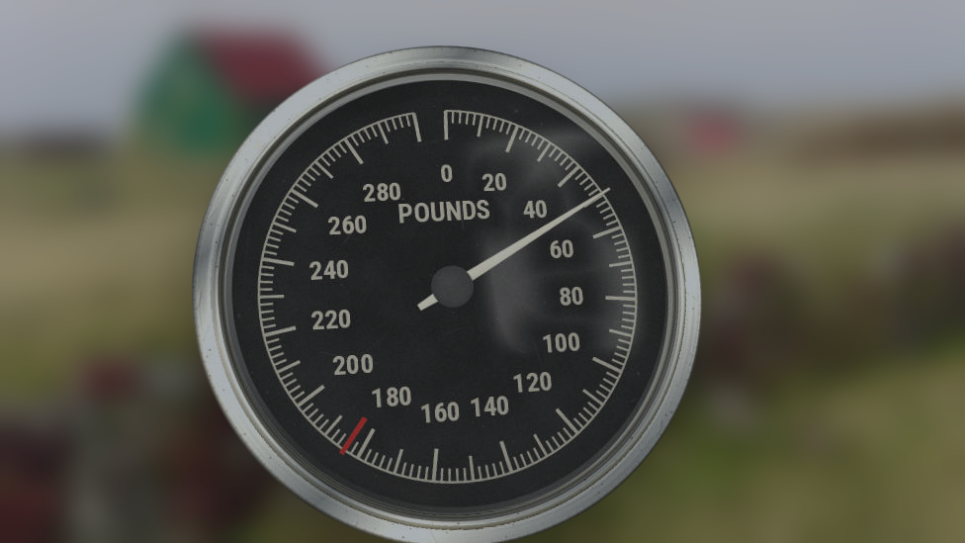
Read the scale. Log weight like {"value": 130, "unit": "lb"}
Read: {"value": 50, "unit": "lb"}
